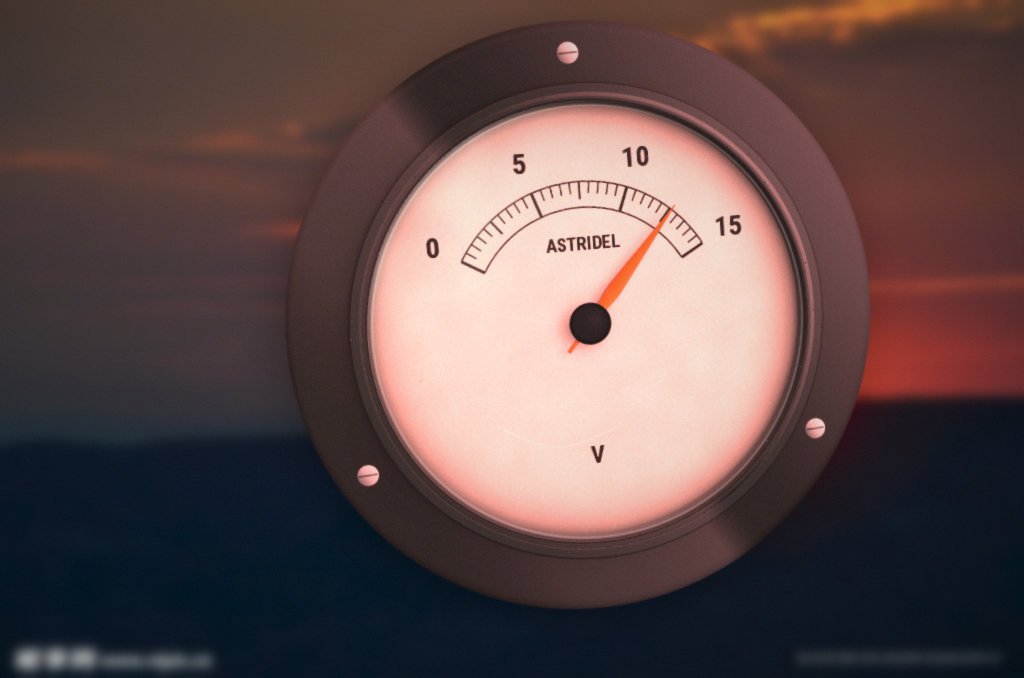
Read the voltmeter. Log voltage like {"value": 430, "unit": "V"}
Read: {"value": 12.5, "unit": "V"}
